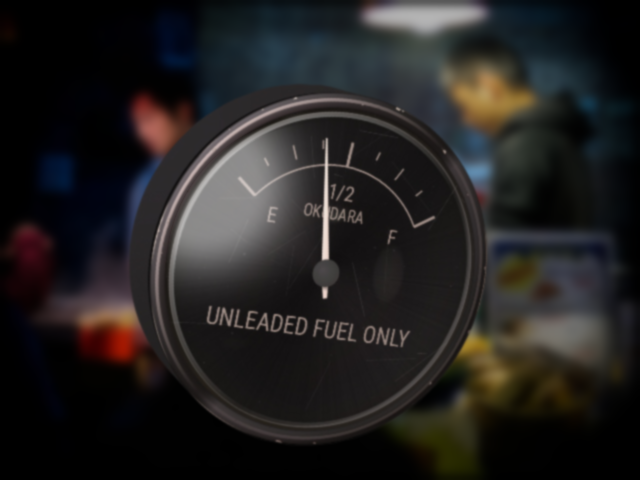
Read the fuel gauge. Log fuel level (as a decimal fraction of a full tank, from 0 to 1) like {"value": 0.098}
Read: {"value": 0.375}
